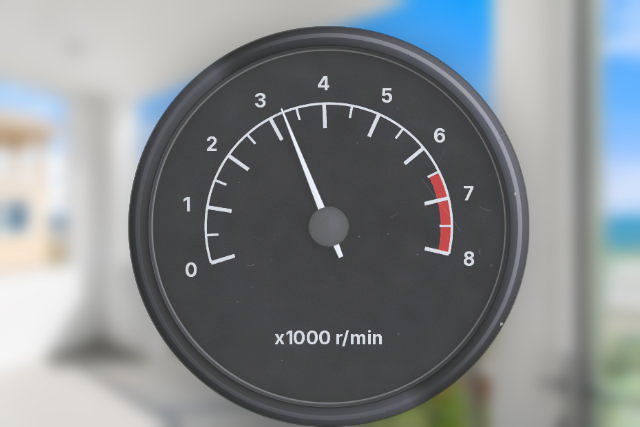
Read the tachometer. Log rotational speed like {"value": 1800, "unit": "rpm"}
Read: {"value": 3250, "unit": "rpm"}
